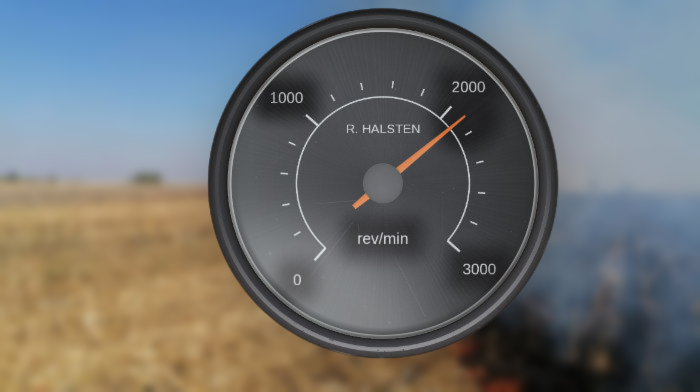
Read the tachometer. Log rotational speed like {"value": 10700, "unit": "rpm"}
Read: {"value": 2100, "unit": "rpm"}
